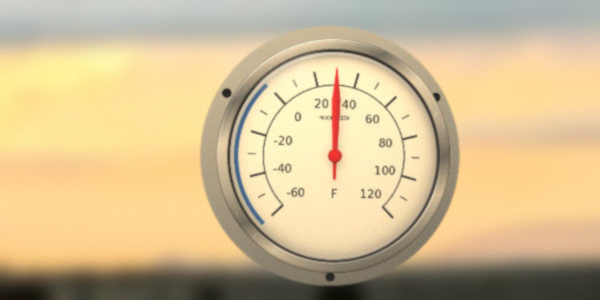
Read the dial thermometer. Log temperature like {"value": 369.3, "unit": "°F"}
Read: {"value": 30, "unit": "°F"}
